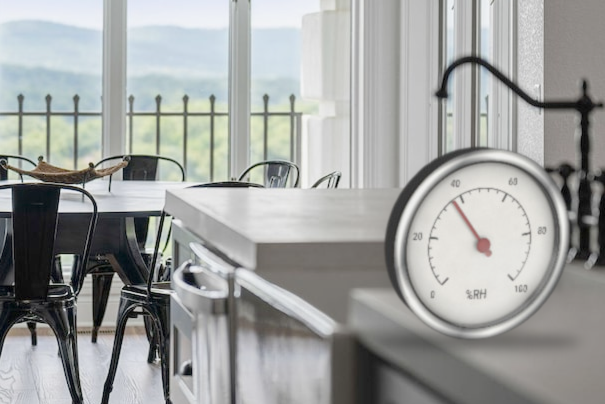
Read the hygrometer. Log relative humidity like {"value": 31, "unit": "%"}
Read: {"value": 36, "unit": "%"}
